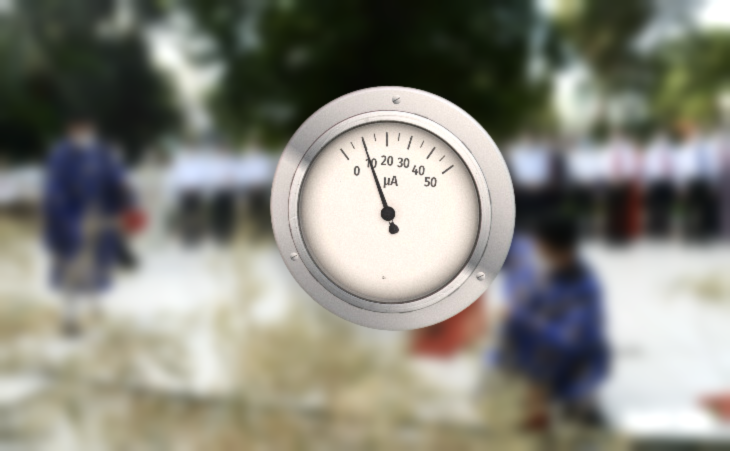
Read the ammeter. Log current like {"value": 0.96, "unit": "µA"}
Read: {"value": 10, "unit": "µA"}
